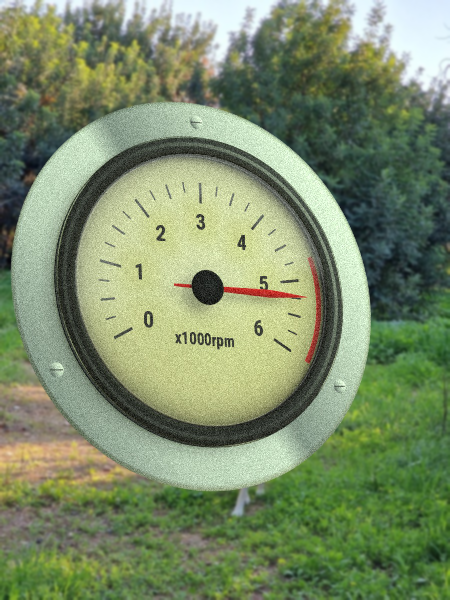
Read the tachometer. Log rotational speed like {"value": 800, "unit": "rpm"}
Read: {"value": 5250, "unit": "rpm"}
